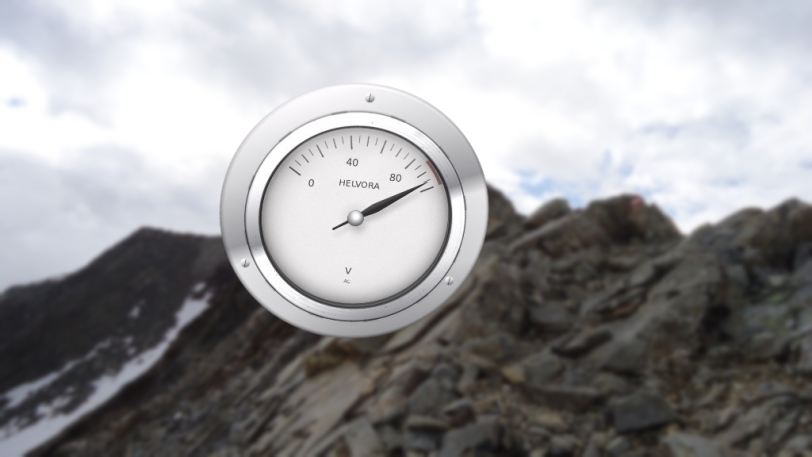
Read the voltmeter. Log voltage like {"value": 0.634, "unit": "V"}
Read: {"value": 95, "unit": "V"}
